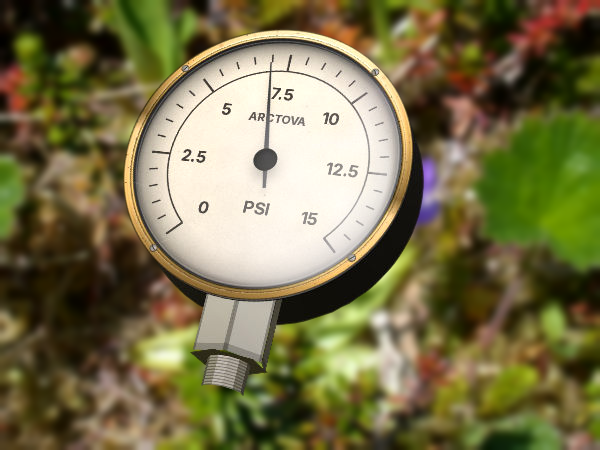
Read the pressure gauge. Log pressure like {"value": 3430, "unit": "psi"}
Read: {"value": 7, "unit": "psi"}
